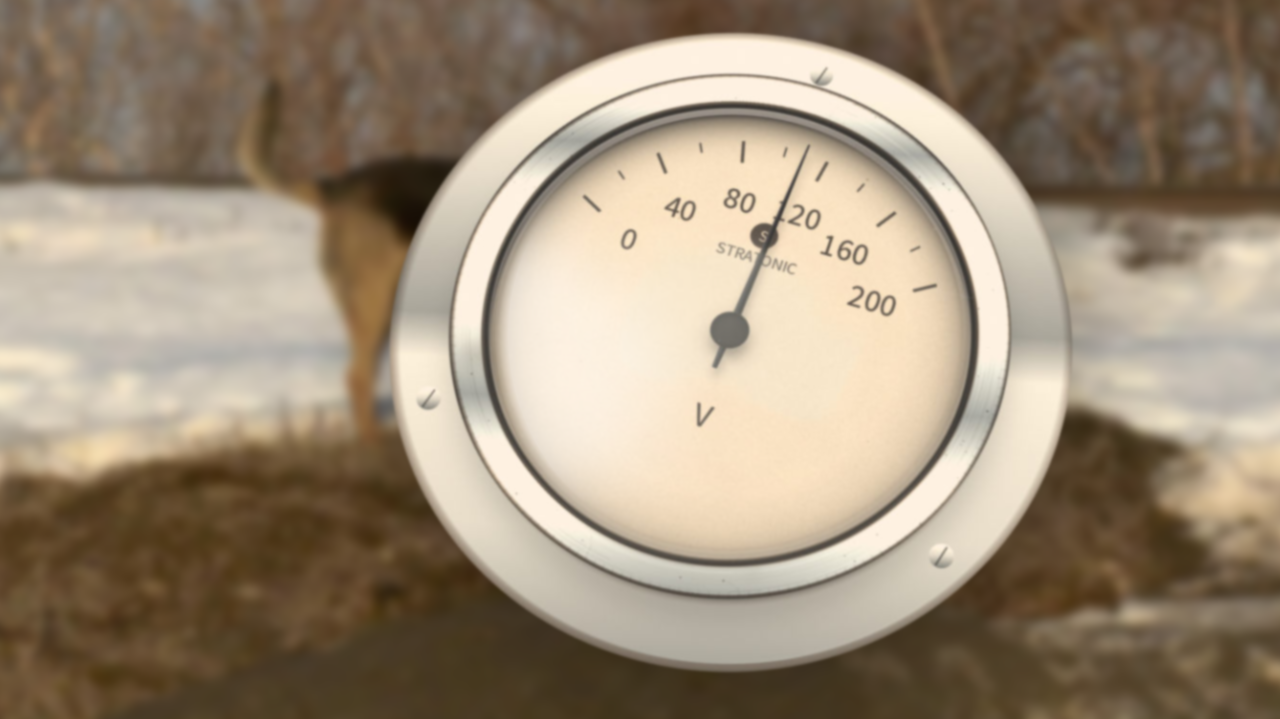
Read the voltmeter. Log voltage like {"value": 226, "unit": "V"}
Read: {"value": 110, "unit": "V"}
